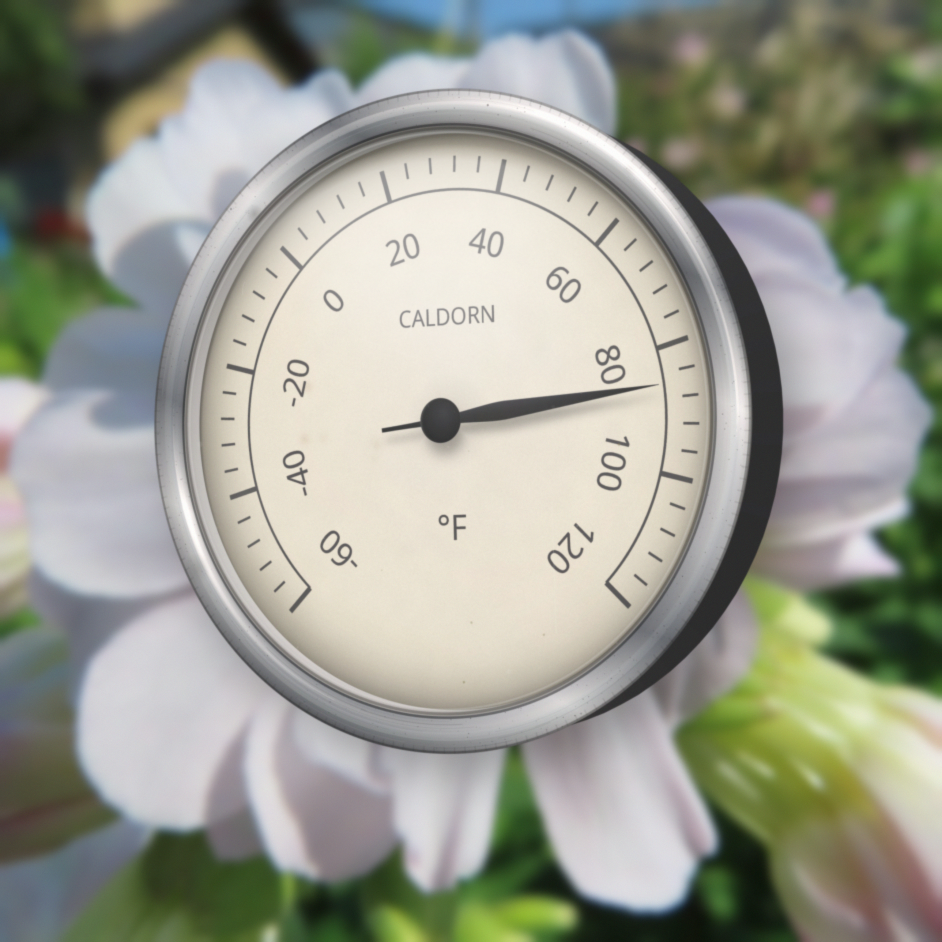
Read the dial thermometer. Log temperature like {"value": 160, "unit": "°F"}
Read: {"value": 86, "unit": "°F"}
